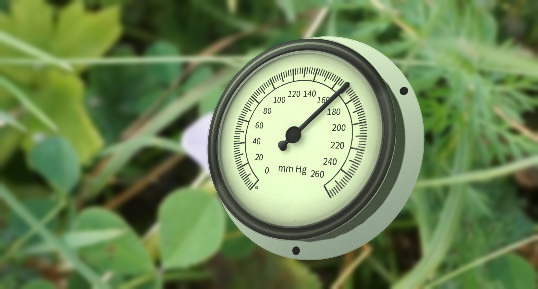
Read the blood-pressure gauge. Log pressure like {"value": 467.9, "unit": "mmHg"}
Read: {"value": 170, "unit": "mmHg"}
